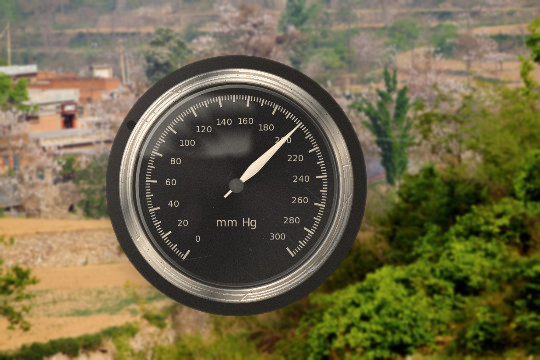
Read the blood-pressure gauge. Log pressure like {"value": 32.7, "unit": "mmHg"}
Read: {"value": 200, "unit": "mmHg"}
